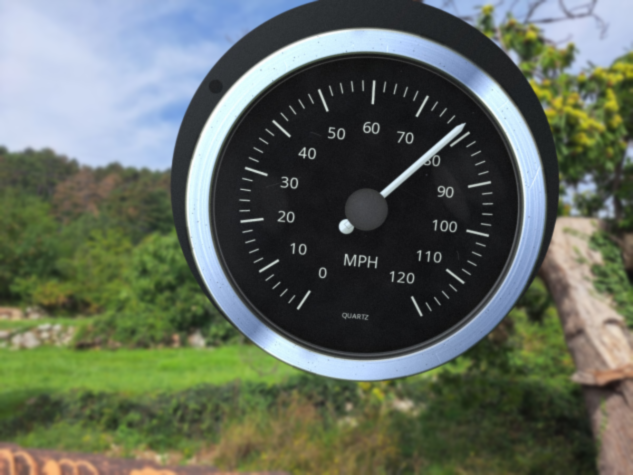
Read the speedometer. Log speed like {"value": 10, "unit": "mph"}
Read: {"value": 78, "unit": "mph"}
